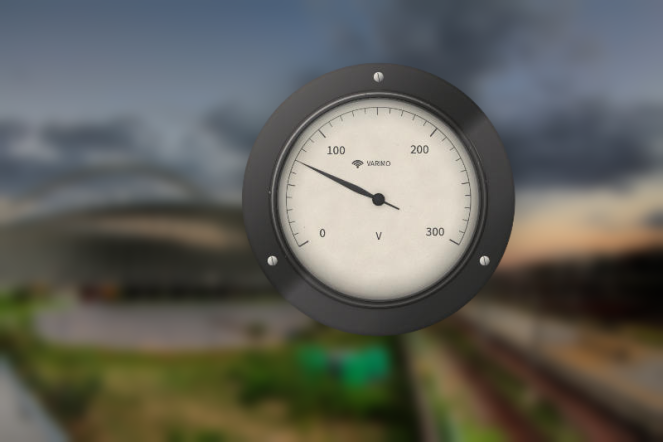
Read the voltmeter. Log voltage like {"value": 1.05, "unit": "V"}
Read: {"value": 70, "unit": "V"}
